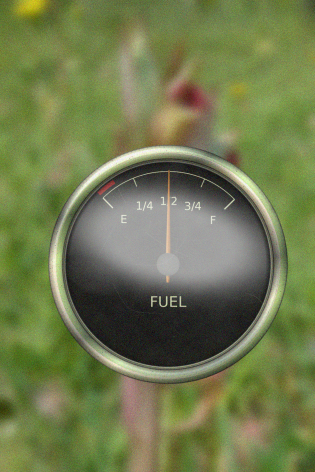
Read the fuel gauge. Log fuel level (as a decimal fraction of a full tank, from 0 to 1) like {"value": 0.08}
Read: {"value": 0.5}
